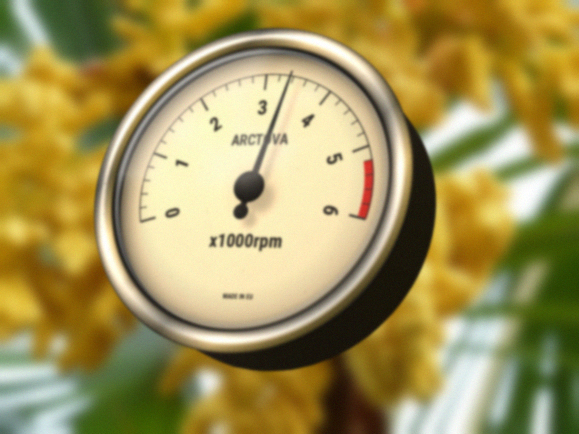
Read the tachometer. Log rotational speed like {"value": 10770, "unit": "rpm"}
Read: {"value": 3400, "unit": "rpm"}
